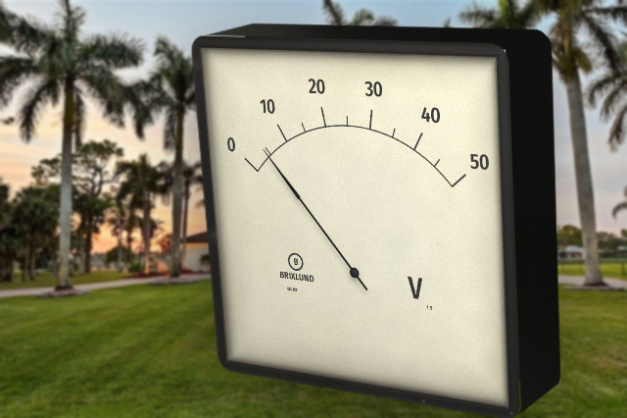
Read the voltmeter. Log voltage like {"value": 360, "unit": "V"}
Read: {"value": 5, "unit": "V"}
